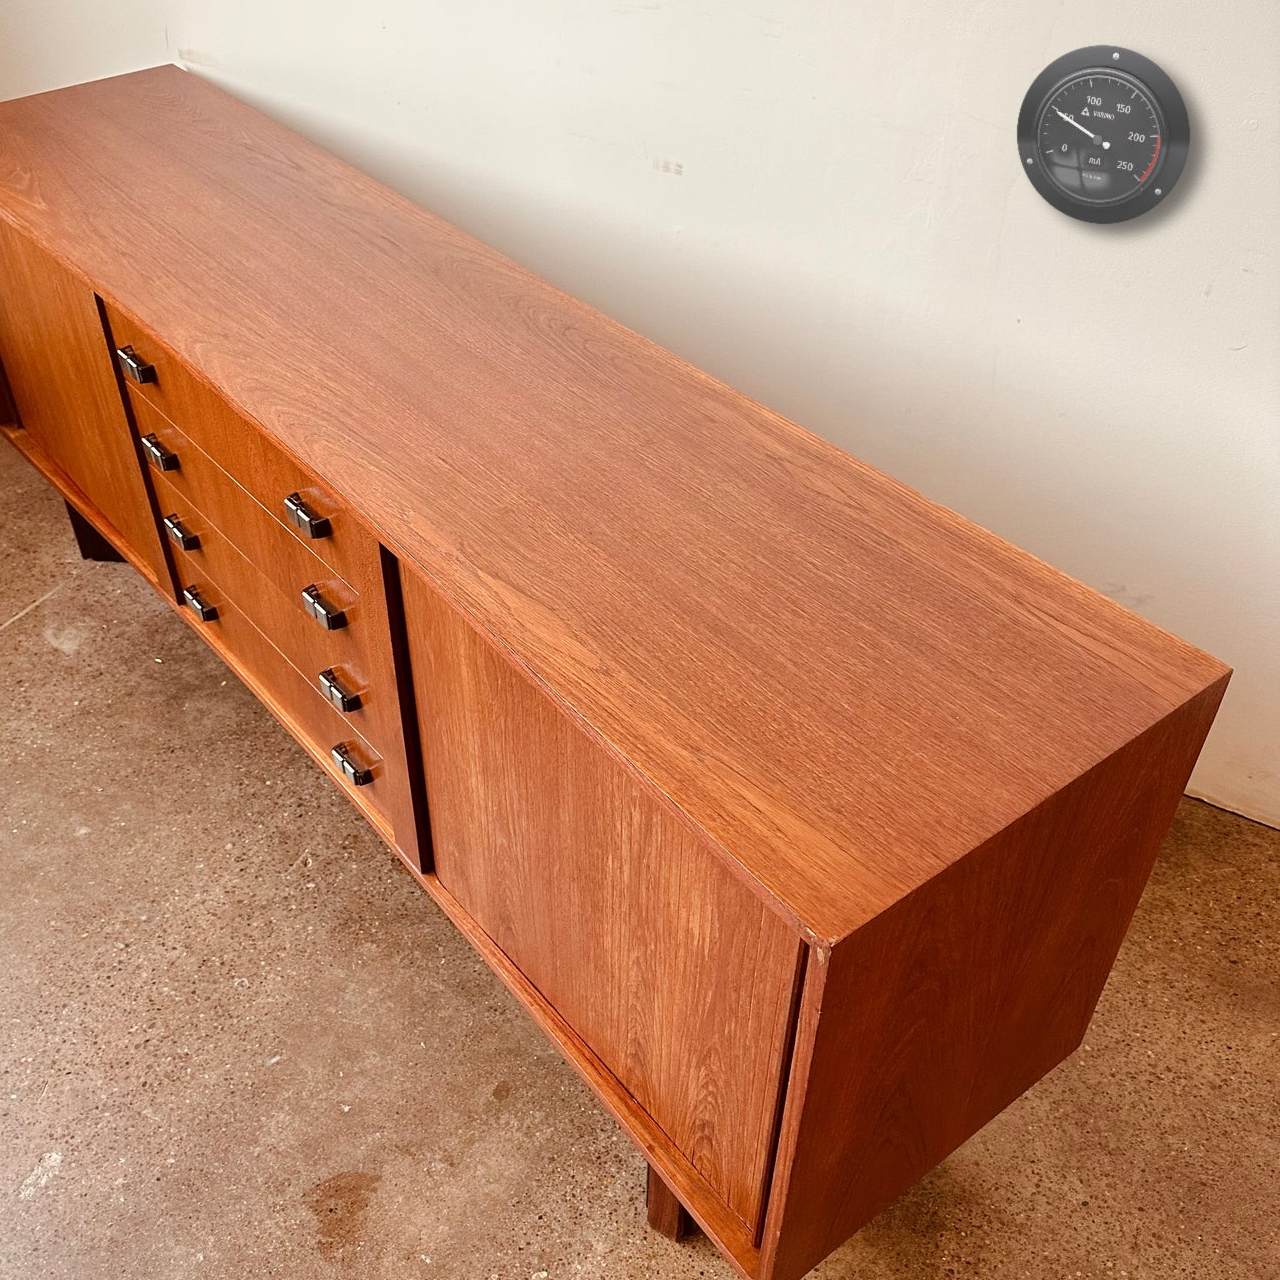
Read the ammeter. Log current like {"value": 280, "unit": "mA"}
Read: {"value": 50, "unit": "mA"}
